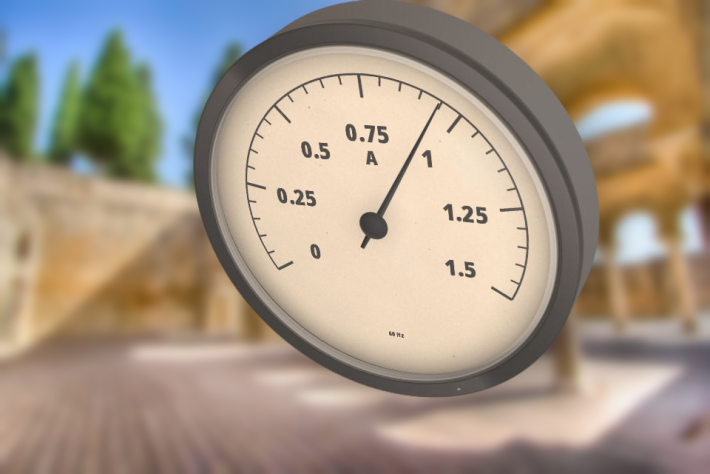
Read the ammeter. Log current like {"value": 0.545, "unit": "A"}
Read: {"value": 0.95, "unit": "A"}
